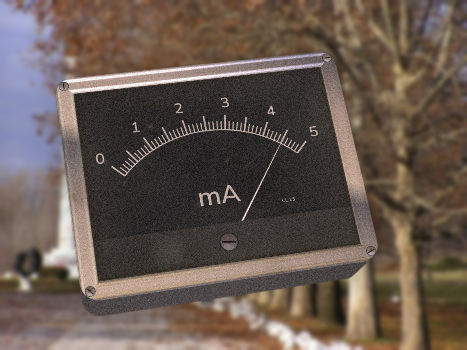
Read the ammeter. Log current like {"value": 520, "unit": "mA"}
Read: {"value": 4.5, "unit": "mA"}
